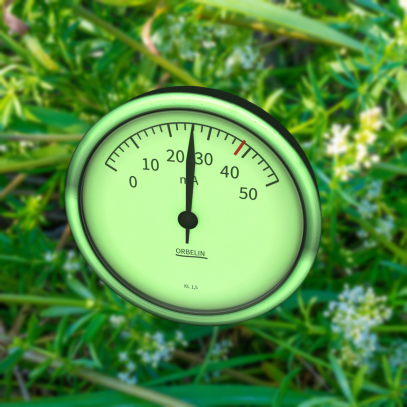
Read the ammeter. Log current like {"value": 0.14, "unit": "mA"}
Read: {"value": 26, "unit": "mA"}
